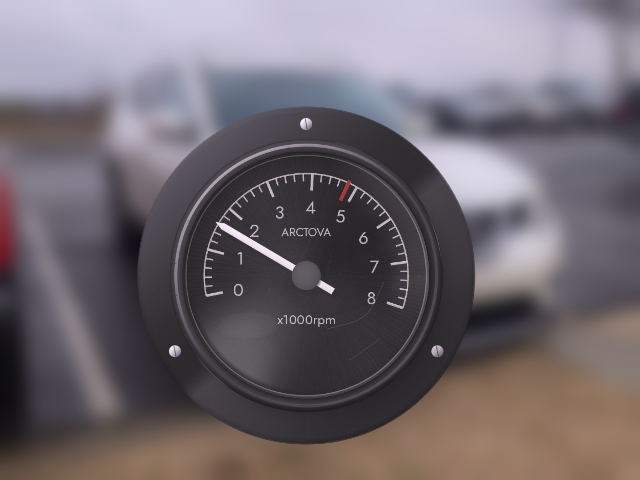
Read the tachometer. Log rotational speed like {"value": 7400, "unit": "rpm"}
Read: {"value": 1600, "unit": "rpm"}
